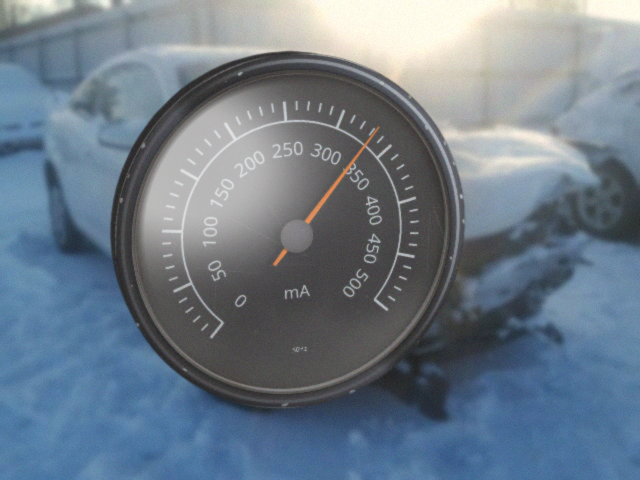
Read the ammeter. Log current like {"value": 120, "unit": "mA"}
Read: {"value": 330, "unit": "mA"}
